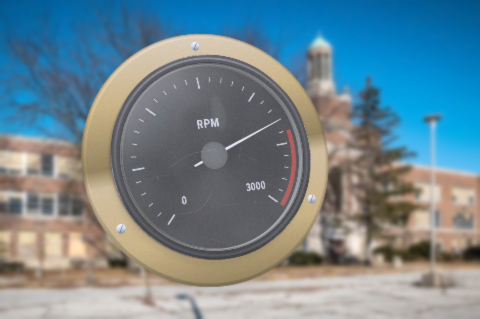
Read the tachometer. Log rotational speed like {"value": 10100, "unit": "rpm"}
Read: {"value": 2300, "unit": "rpm"}
